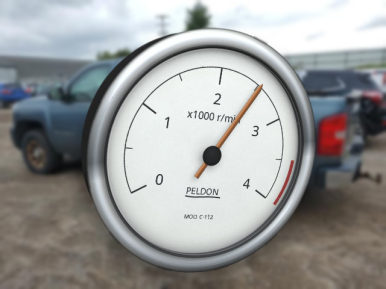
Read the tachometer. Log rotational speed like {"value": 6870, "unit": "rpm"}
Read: {"value": 2500, "unit": "rpm"}
